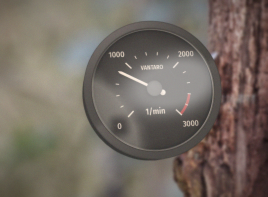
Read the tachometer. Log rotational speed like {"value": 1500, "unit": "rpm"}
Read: {"value": 800, "unit": "rpm"}
